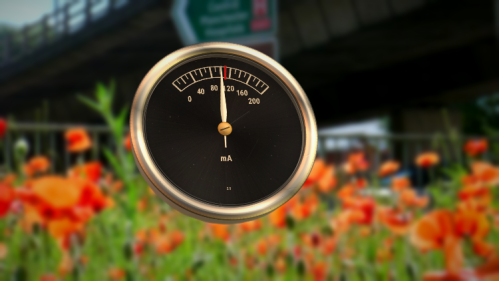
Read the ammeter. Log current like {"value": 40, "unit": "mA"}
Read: {"value": 100, "unit": "mA"}
